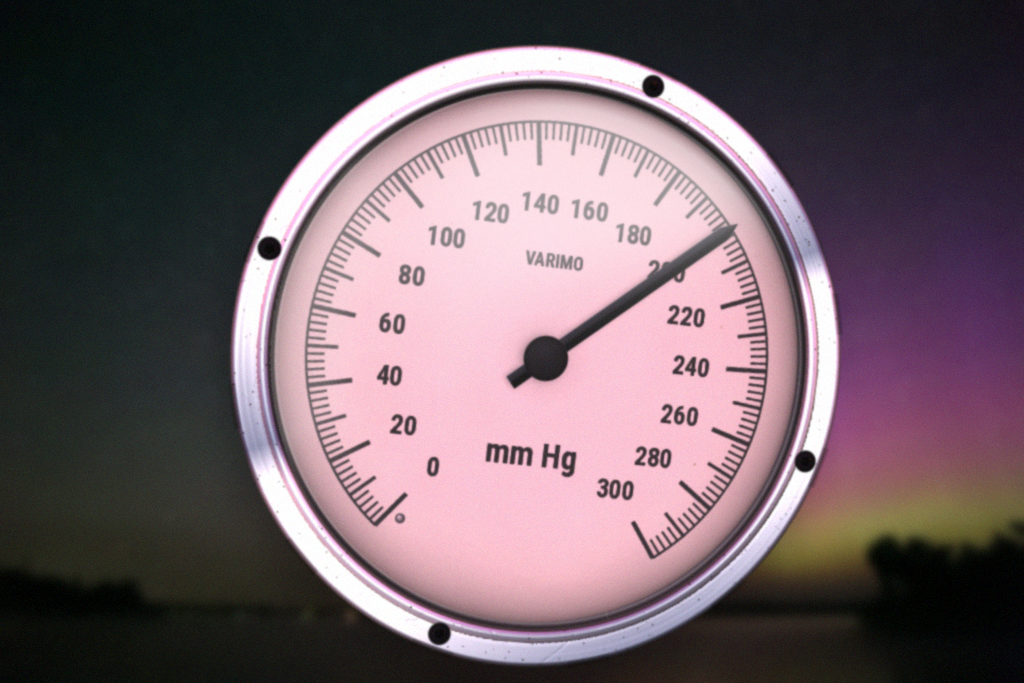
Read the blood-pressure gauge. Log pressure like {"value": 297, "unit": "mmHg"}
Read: {"value": 200, "unit": "mmHg"}
